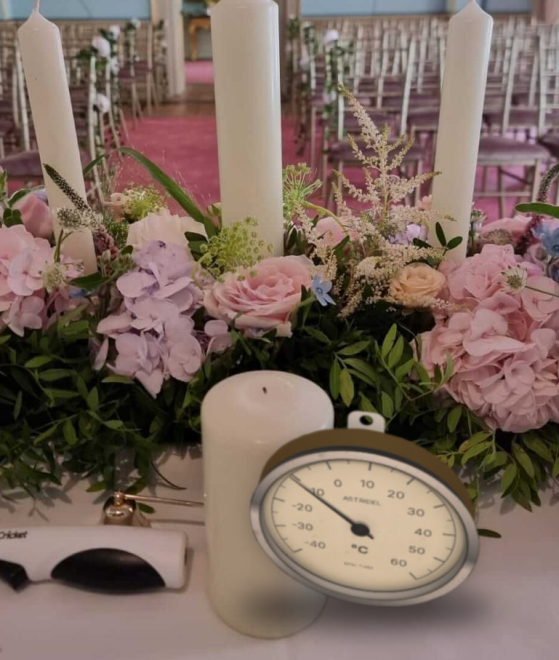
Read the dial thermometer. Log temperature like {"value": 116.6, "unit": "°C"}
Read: {"value": -10, "unit": "°C"}
